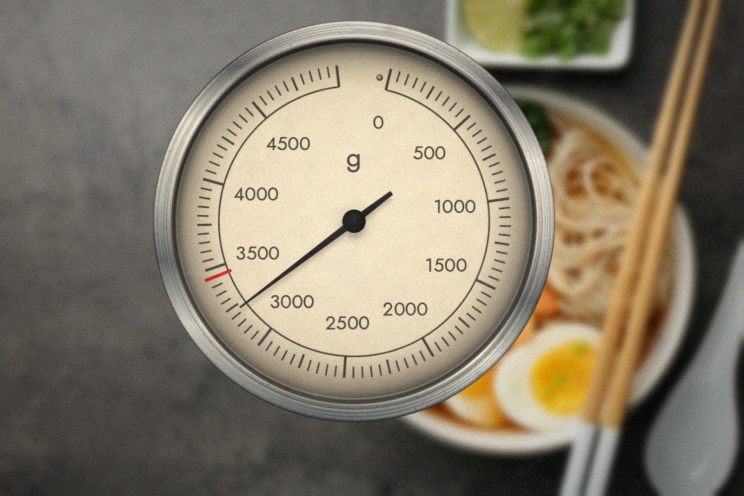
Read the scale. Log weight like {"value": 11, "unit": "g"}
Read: {"value": 3225, "unit": "g"}
